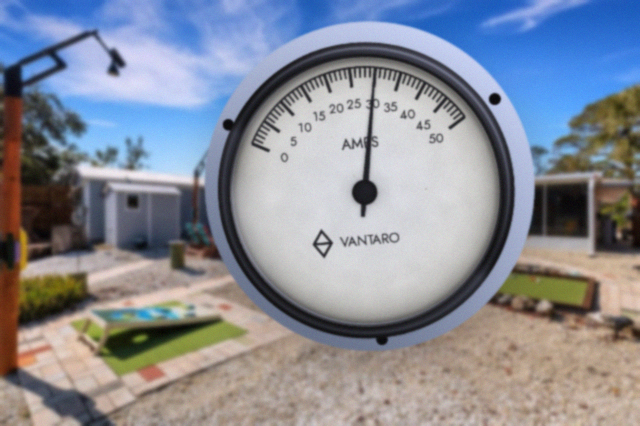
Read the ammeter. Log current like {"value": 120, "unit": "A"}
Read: {"value": 30, "unit": "A"}
